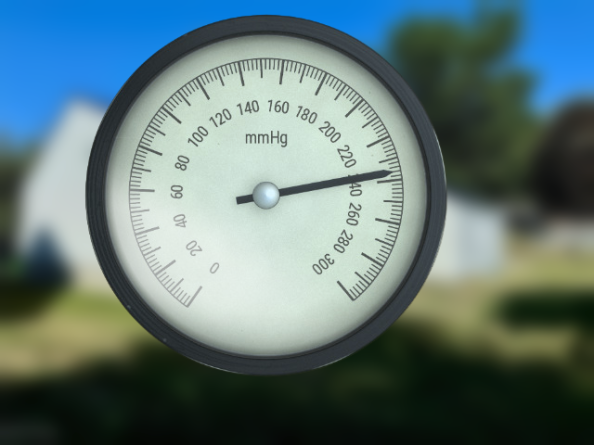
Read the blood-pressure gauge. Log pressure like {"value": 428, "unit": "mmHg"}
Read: {"value": 236, "unit": "mmHg"}
